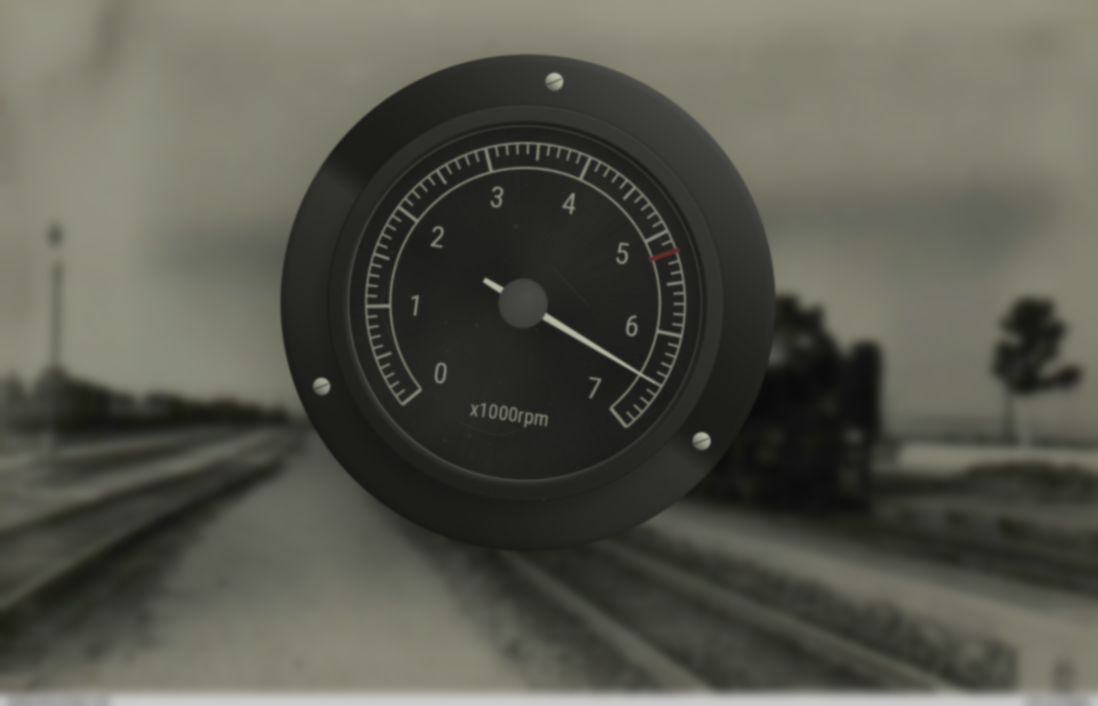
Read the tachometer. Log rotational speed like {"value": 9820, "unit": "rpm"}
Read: {"value": 6500, "unit": "rpm"}
